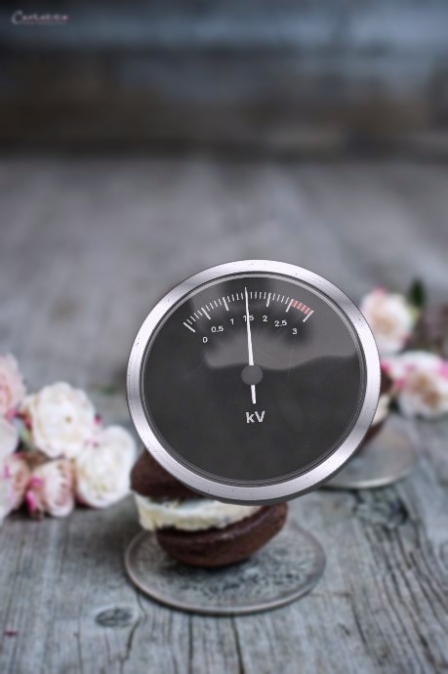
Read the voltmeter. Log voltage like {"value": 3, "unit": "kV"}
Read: {"value": 1.5, "unit": "kV"}
